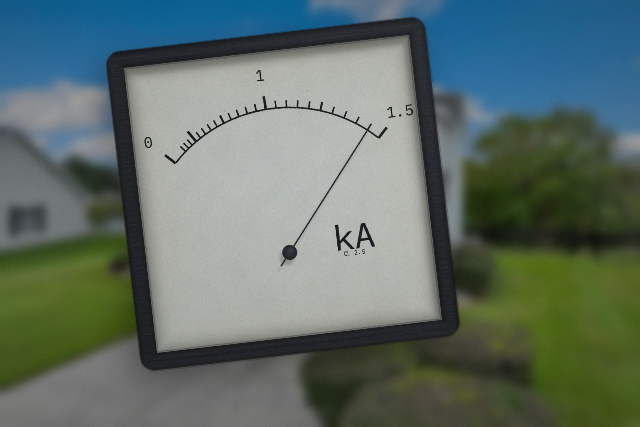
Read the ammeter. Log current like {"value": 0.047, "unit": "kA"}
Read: {"value": 1.45, "unit": "kA"}
